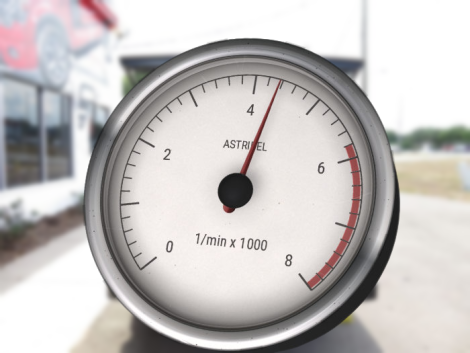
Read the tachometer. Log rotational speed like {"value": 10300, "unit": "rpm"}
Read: {"value": 4400, "unit": "rpm"}
